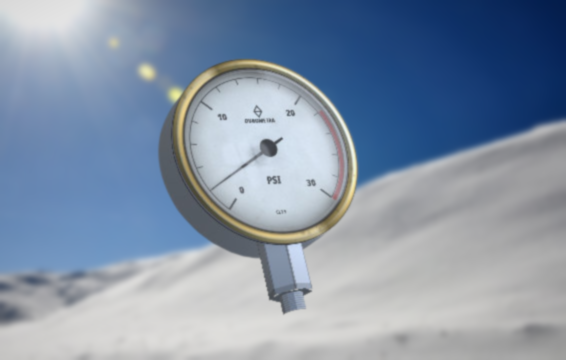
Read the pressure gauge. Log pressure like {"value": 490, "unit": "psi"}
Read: {"value": 2, "unit": "psi"}
